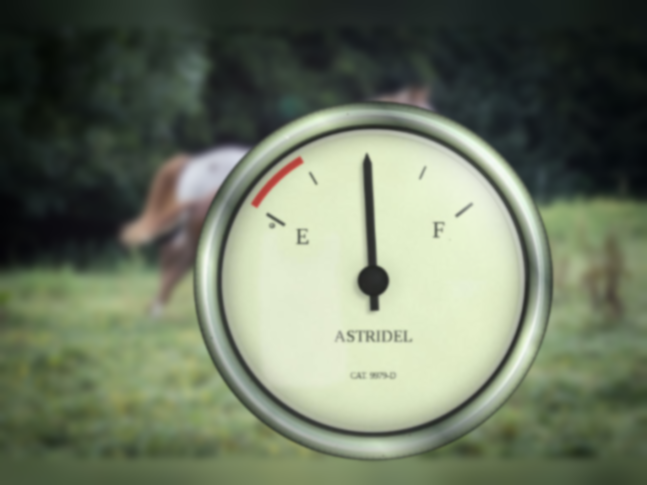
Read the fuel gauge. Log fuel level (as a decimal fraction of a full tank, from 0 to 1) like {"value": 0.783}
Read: {"value": 0.5}
